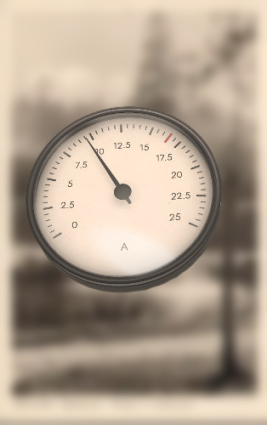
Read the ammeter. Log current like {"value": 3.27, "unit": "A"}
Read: {"value": 9.5, "unit": "A"}
